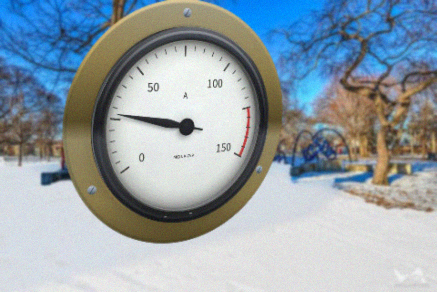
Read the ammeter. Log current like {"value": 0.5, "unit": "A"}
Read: {"value": 27.5, "unit": "A"}
